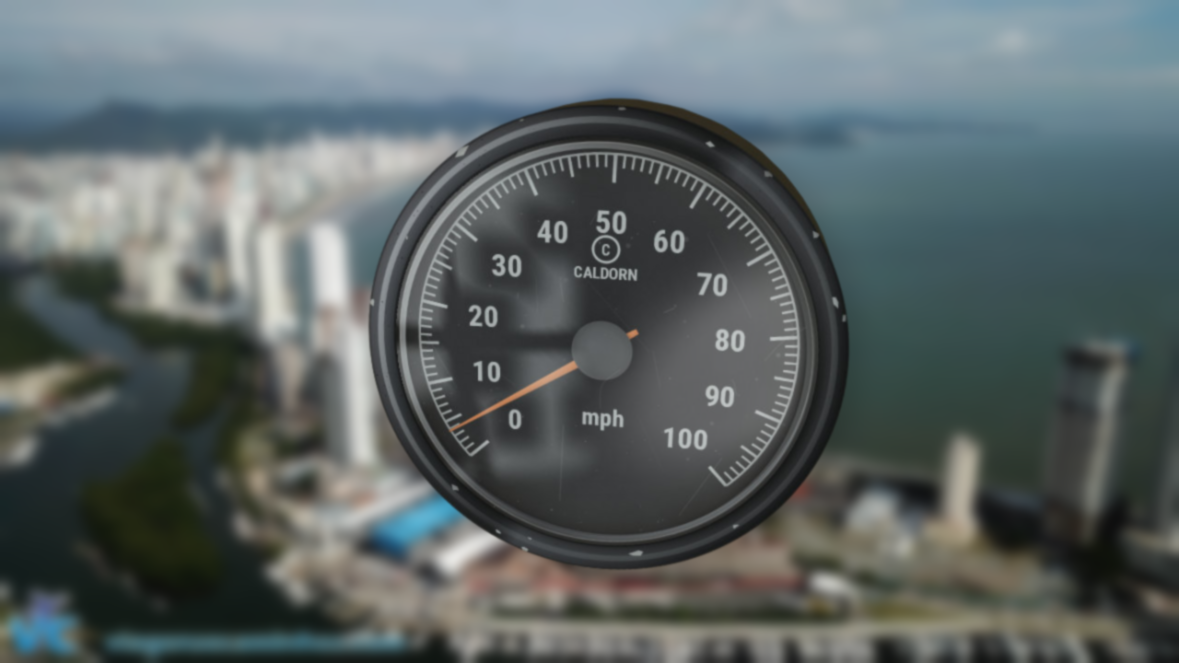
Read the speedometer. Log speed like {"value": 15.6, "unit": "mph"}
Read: {"value": 4, "unit": "mph"}
